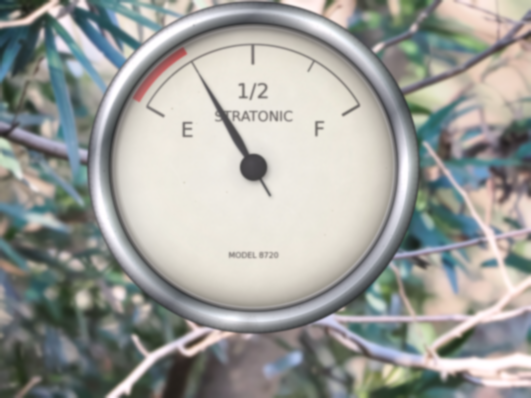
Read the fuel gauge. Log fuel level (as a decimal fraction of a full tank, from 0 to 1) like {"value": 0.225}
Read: {"value": 0.25}
